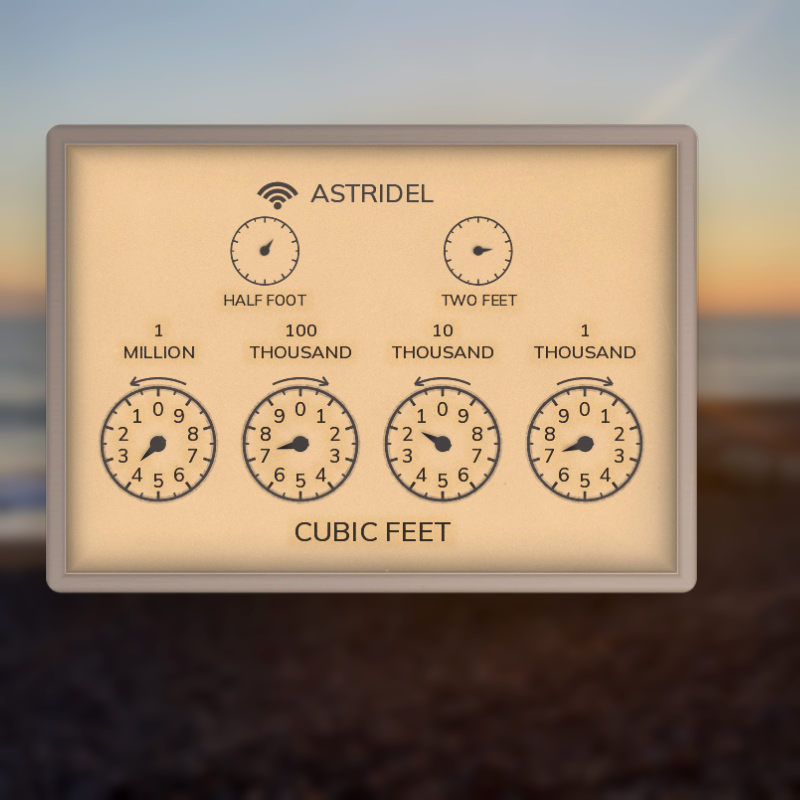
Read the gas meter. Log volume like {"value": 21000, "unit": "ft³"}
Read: {"value": 371700, "unit": "ft³"}
